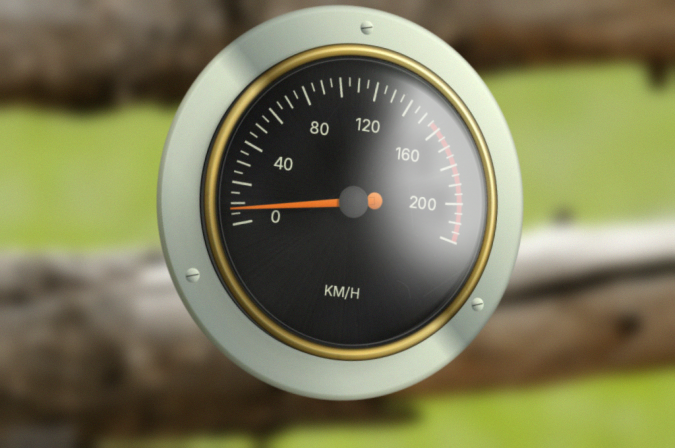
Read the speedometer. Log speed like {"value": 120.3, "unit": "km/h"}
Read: {"value": 7.5, "unit": "km/h"}
